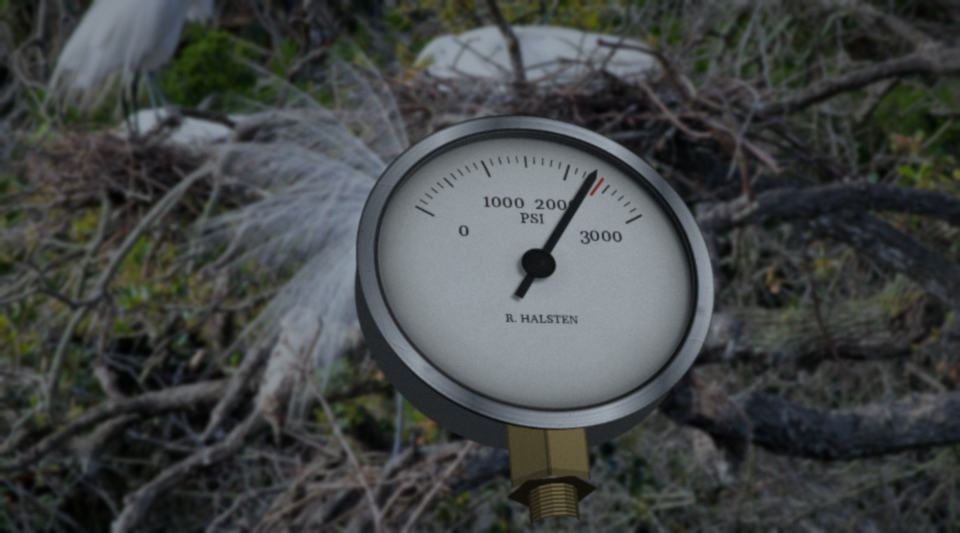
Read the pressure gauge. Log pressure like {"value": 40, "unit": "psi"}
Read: {"value": 2300, "unit": "psi"}
